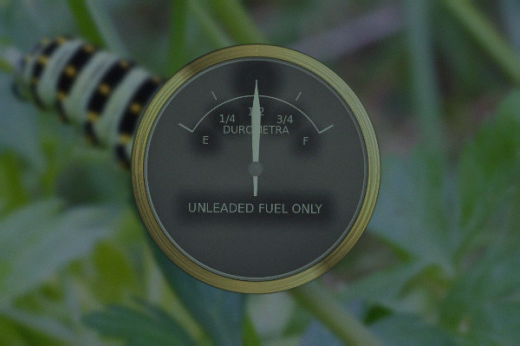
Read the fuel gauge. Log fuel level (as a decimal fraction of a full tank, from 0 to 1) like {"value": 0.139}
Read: {"value": 0.5}
